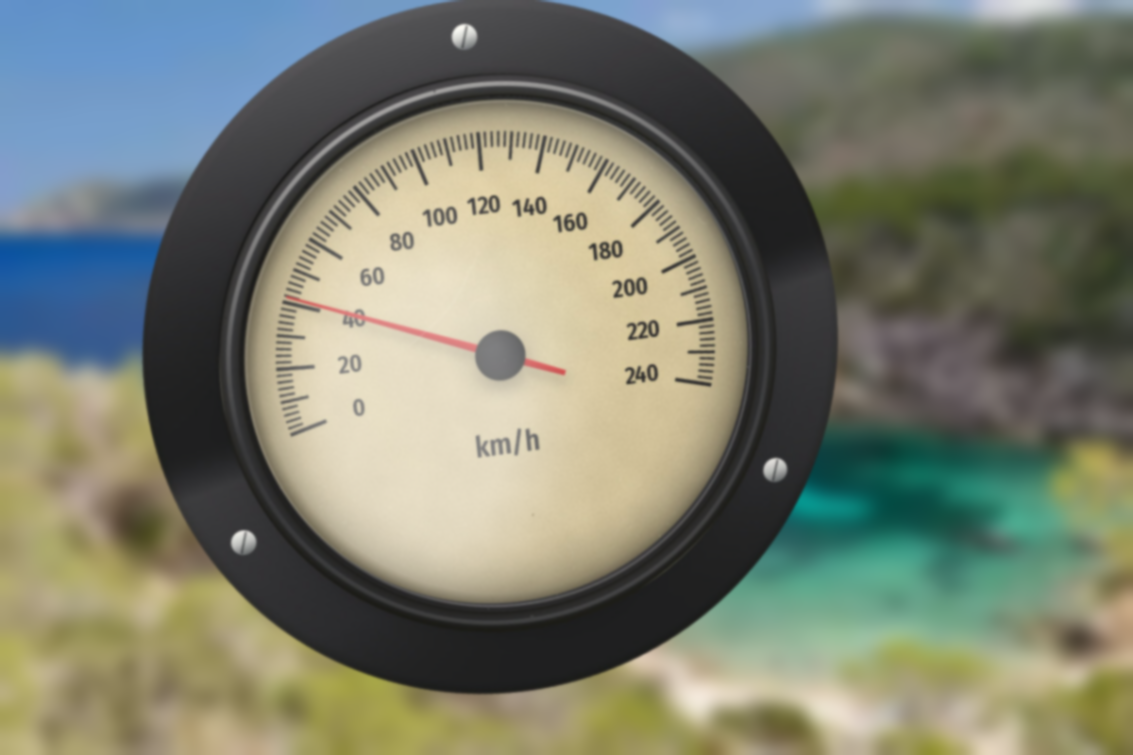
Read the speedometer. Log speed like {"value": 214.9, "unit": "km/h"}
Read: {"value": 42, "unit": "km/h"}
